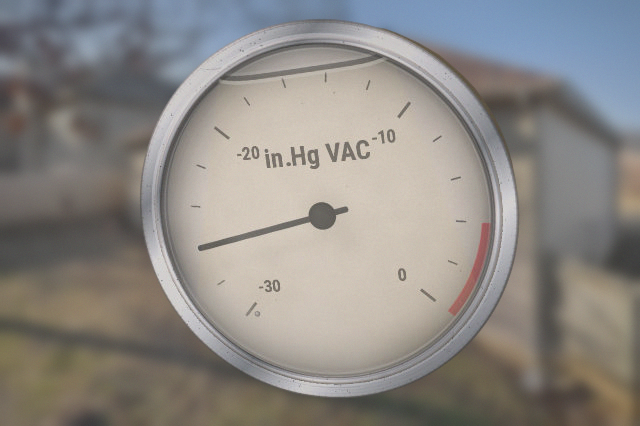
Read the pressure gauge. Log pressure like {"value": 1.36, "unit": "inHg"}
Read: {"value": -26, "unit": "inHg"}
